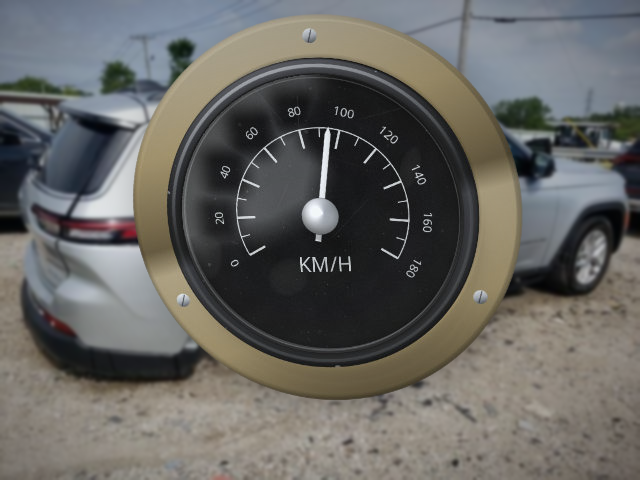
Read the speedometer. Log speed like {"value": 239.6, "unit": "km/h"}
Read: {"value": 95, "unit": "km/h"}
